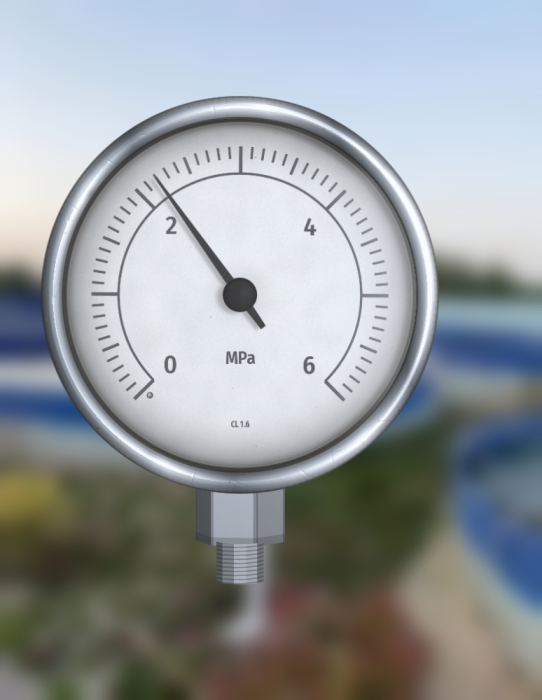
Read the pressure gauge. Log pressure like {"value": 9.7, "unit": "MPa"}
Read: {"value": 2.2, "unit": "MPa"}
